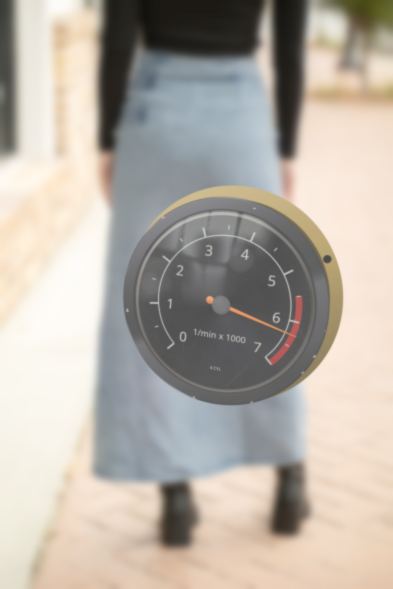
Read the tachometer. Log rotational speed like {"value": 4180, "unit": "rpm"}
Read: {"value": 6250, "unit": "rpm"}
